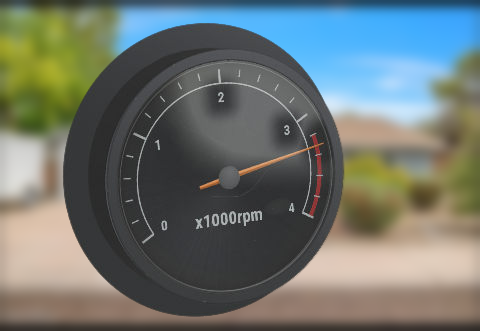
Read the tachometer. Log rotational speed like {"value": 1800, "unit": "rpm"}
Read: {"value": 3300, "unit": "rpm"}
